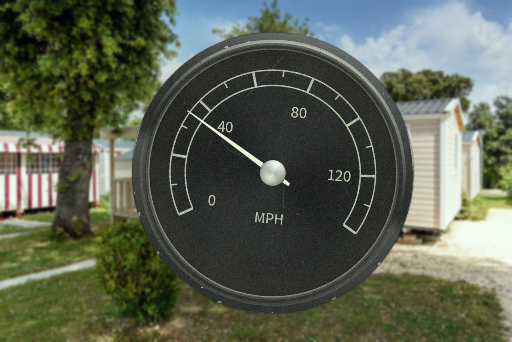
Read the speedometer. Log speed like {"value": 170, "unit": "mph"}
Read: {"value": 35, "unit": "mph"}
